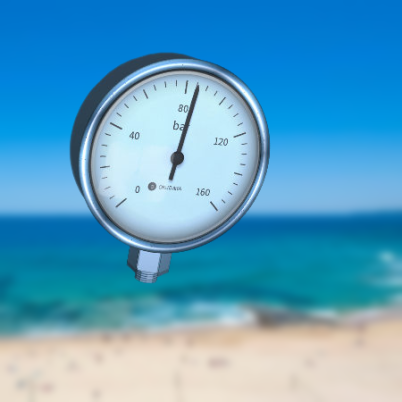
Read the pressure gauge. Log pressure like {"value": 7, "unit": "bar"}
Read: {"value": 85, "unit": "bar"}
